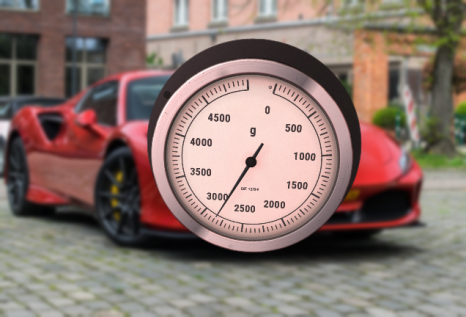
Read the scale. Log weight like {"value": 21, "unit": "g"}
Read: {"value": 2850, "unit": "g"}
